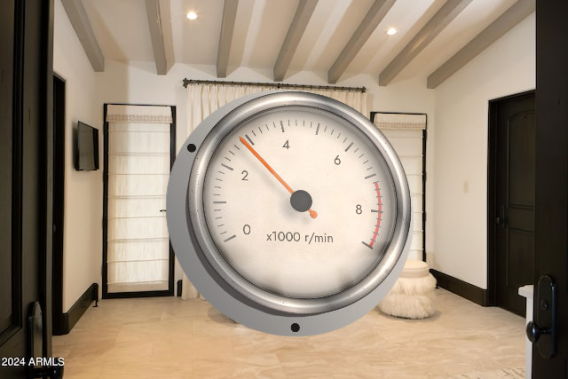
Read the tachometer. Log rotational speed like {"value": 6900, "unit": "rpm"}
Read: {"value": 2800, "unit": "rpm"}
